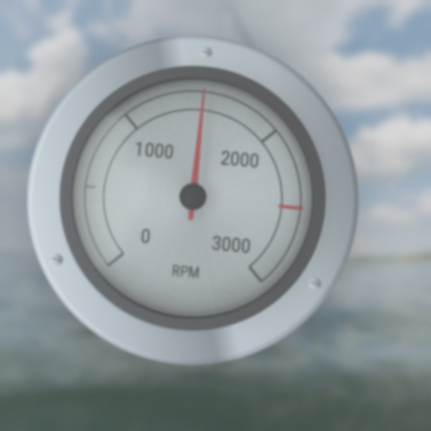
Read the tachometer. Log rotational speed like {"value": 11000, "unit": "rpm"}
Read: {"value": 1500, "unit": "rpm"}
